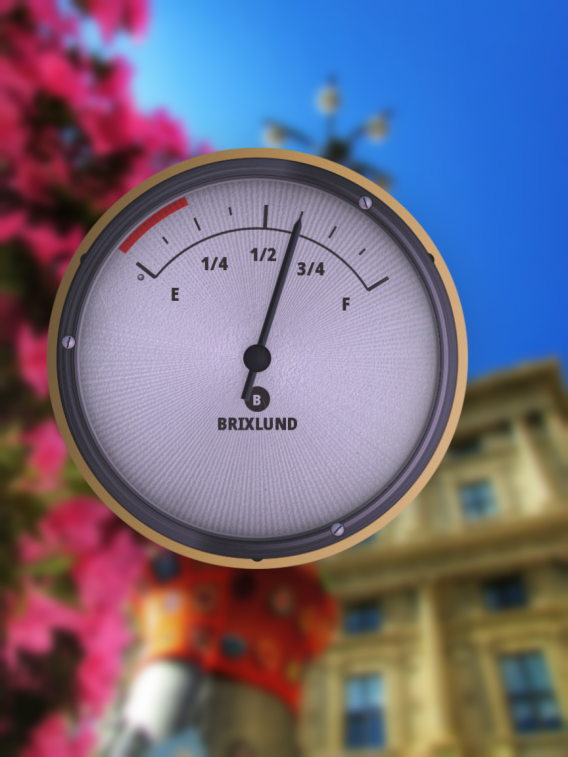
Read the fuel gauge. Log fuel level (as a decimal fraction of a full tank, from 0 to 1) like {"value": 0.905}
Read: {"value": 0.625}
